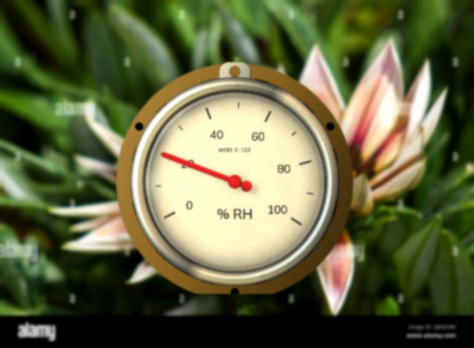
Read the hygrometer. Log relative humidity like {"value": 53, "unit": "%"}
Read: {"value": 20, "unit": "%"}
